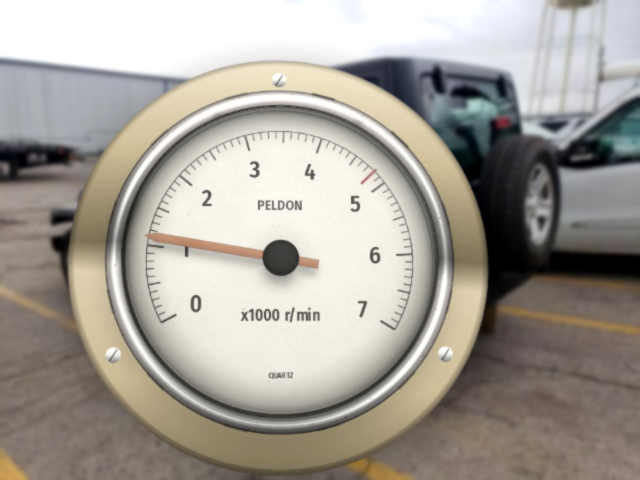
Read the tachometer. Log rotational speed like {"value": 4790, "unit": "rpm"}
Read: {"value": 1100, "unit": "rpm"}
